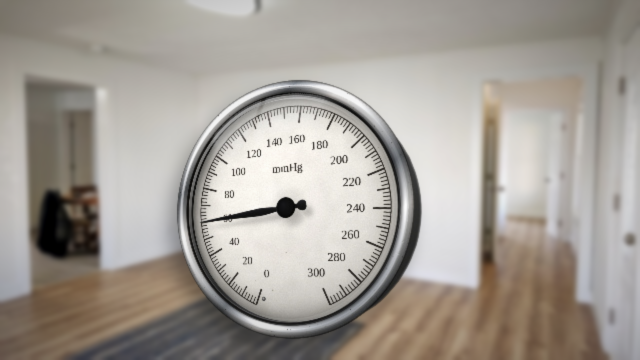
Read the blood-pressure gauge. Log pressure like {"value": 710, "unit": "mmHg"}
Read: {"value": 60, "unit": "mmHg"}
